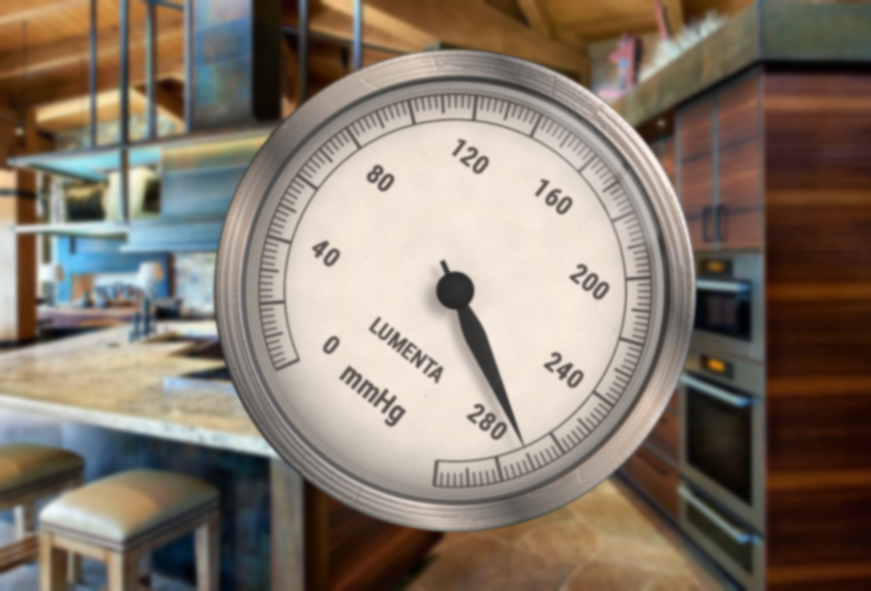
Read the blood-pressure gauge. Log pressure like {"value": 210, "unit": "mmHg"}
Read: {"value": 270, "unit": "mmHg"}
